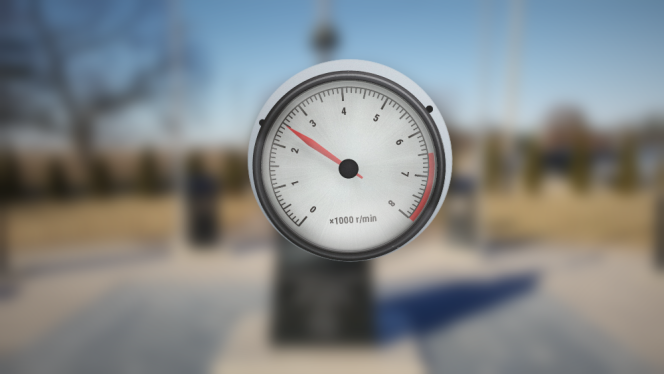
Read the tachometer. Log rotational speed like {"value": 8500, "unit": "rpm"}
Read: {"value": 2500, "unit": "rpm"}
